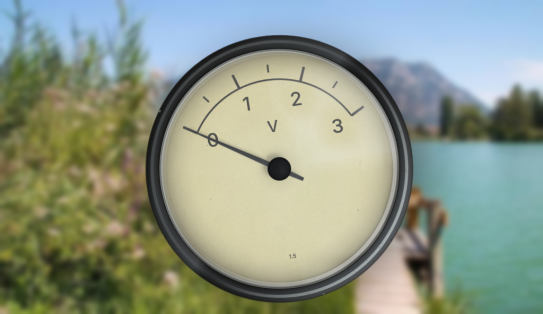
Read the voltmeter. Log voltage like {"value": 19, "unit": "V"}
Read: {"value": 0, "unit": "V"}
